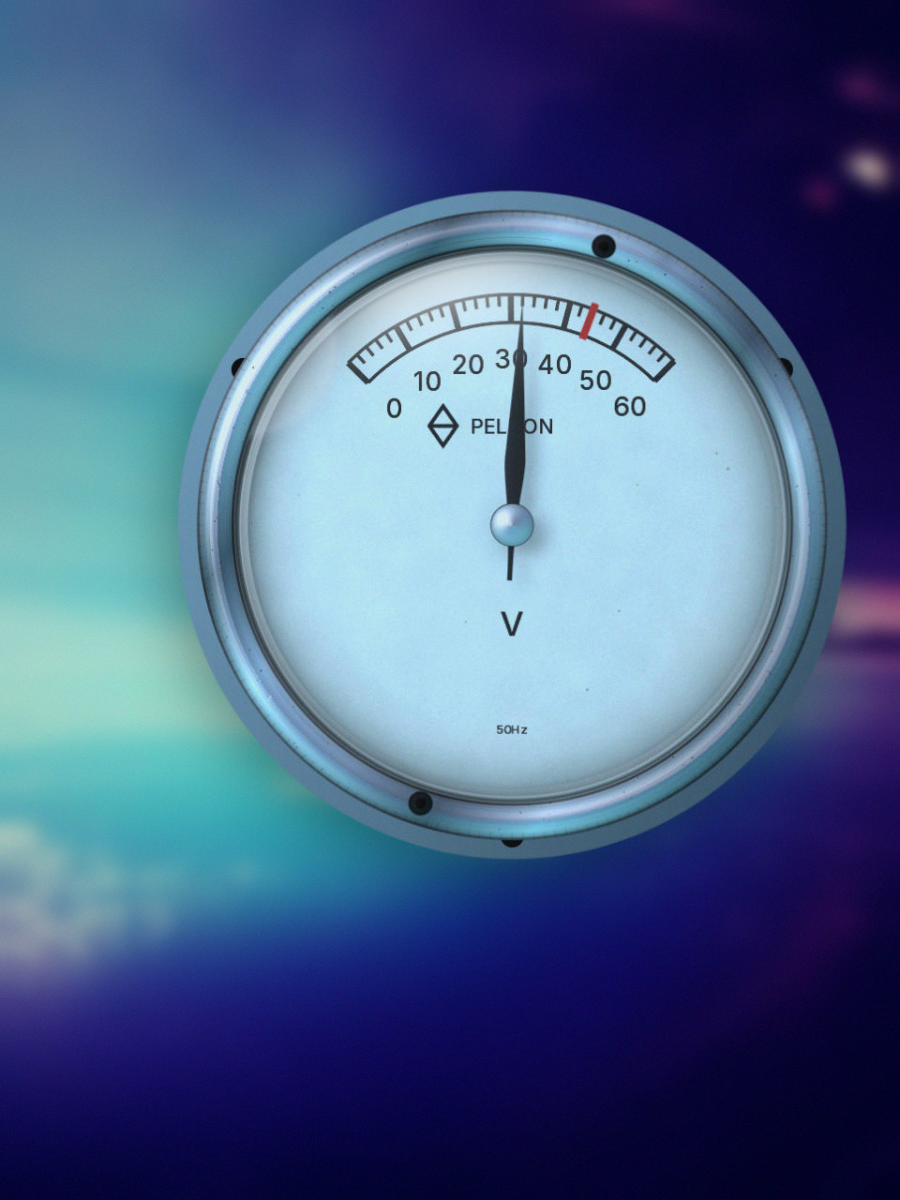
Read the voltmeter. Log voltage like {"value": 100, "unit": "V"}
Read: {"value": 32, "unit": "V"}
